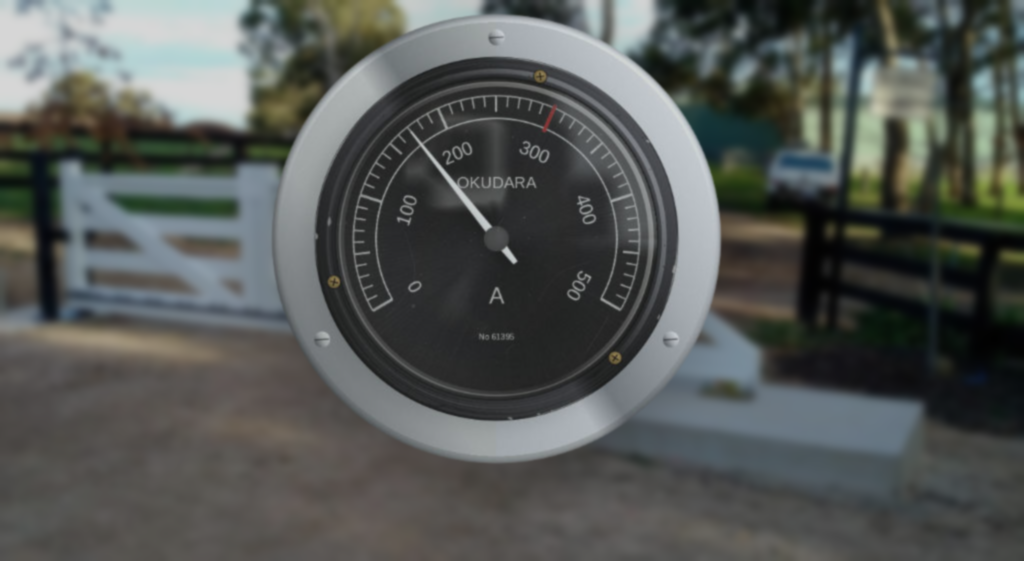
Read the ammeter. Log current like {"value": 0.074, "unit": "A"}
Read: {"value": 170, "unit": "A"}
